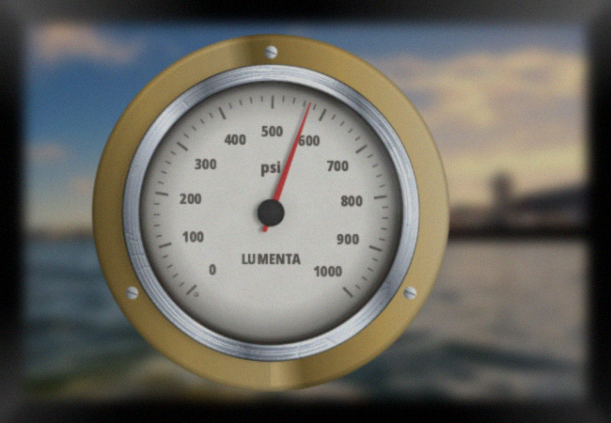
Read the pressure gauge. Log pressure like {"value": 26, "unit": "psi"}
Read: {"value": 570, "unit": "psi"}
